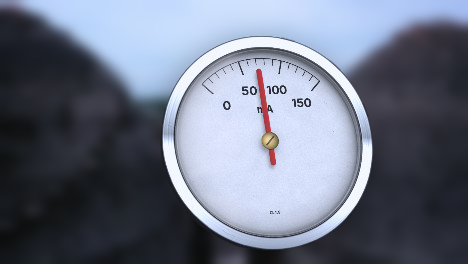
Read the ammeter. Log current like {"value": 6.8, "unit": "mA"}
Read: {"value": 70, "unit": "mA"}
